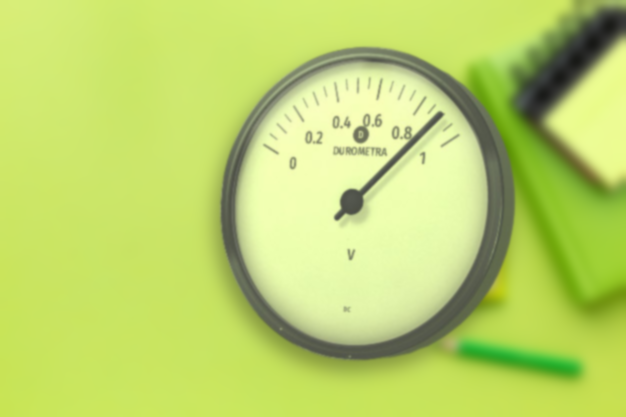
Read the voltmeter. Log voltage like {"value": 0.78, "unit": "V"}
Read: {"value": 0.9, "unit": "V"}
